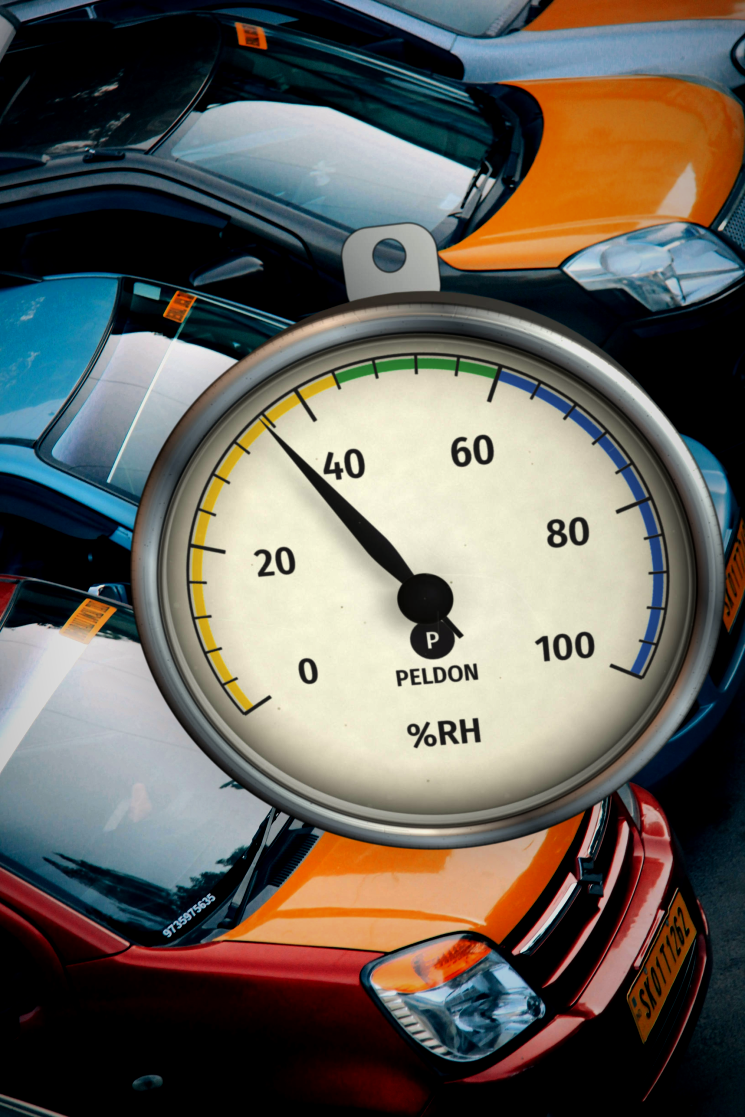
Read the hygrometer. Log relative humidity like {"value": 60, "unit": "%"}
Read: {"value": 36, "unit": "%"}
